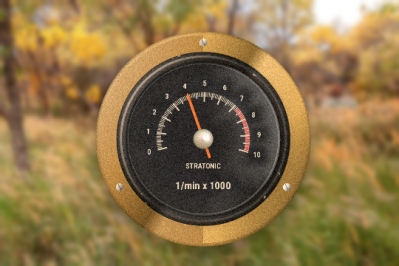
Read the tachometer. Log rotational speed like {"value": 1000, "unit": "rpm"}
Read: {"value": 4000, "unit": "rpm"}
